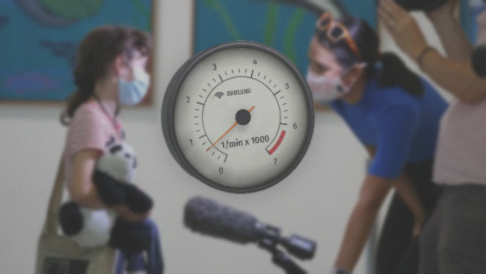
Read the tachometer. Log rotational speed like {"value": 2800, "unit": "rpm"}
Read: {"value": 600, "unit": "rpm"}
